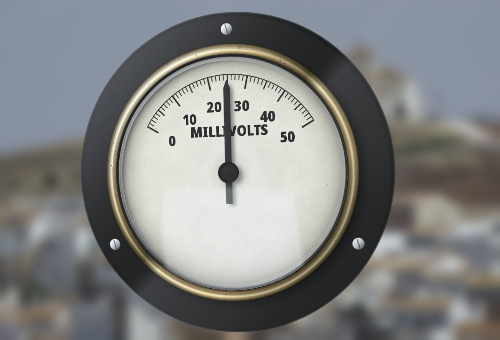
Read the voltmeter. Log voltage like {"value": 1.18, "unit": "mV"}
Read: {"value": 25, "unit": "mV"}
